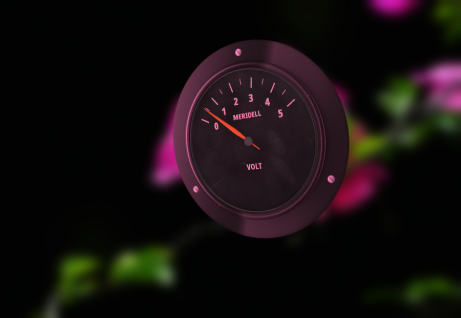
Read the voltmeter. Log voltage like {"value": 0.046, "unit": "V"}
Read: {"value": 0.5, "unit": "V"}
